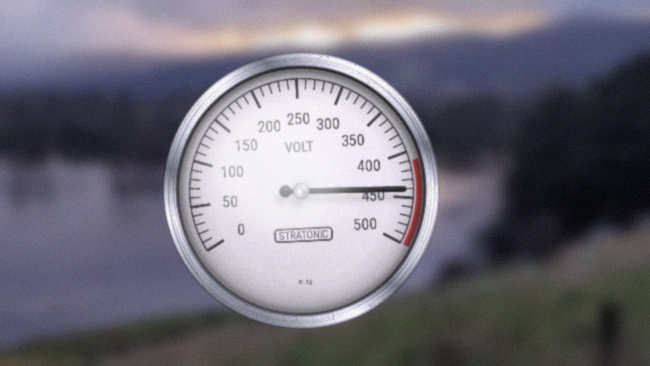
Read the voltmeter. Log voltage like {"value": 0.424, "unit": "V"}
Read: {"value": 440, "unit": "V"}
